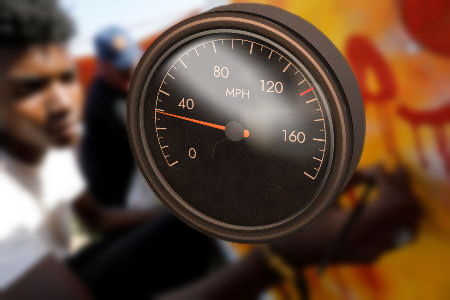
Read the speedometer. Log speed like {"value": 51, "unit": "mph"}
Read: {"value": 30, "unit": "mph"}
